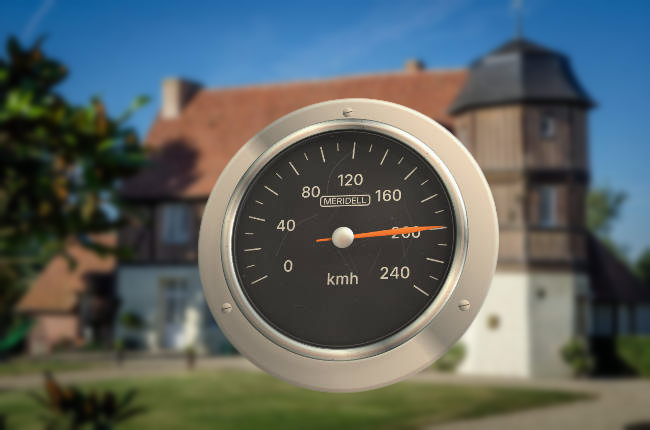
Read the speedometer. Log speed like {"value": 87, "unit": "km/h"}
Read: {"value": 200, "unit": "km/h"}
